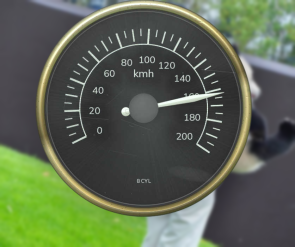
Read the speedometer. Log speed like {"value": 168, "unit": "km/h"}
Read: {"value": 162.5, "unit": "km/h"}
